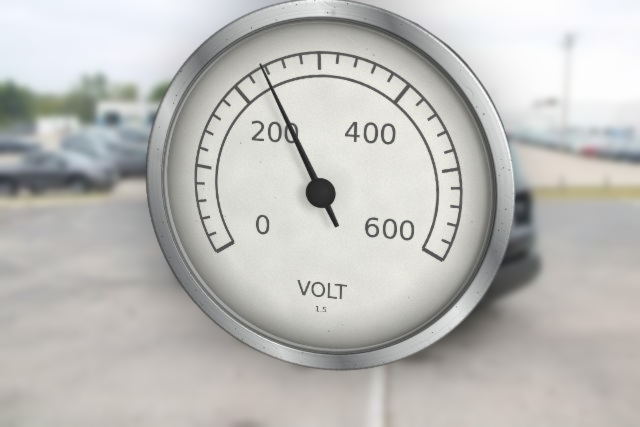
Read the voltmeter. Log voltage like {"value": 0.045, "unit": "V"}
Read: {"value": 240, "unit": "V"}
